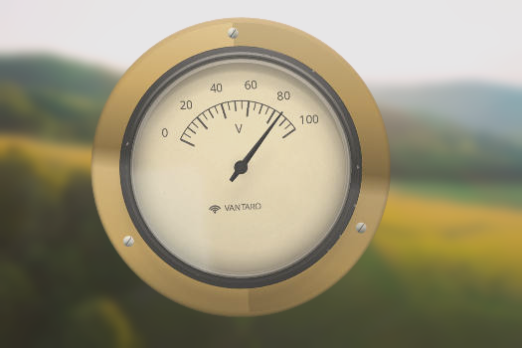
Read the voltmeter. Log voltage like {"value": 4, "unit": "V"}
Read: {"value": 85, "unit": "V"}
